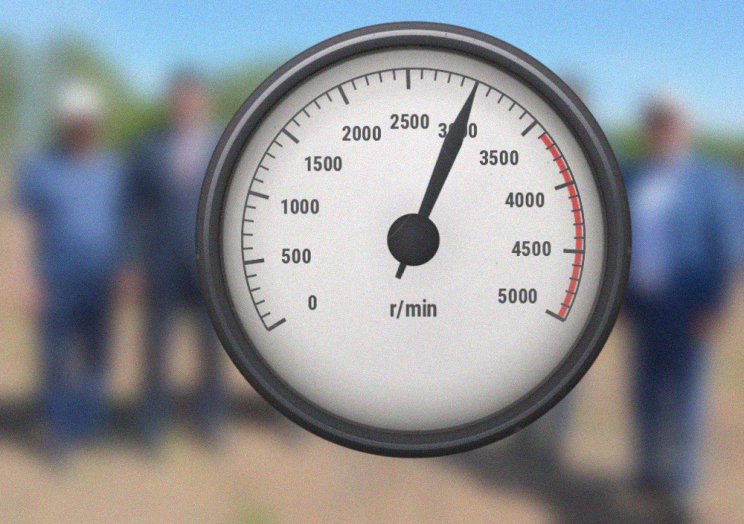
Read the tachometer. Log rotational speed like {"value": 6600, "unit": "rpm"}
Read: {"value": 3000, "unit": "rpm"}
